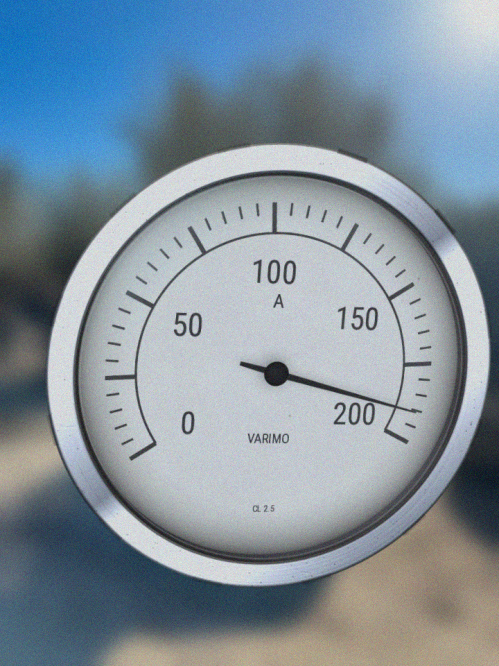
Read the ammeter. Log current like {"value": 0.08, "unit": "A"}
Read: {"value": 190, "unit": "A"}
